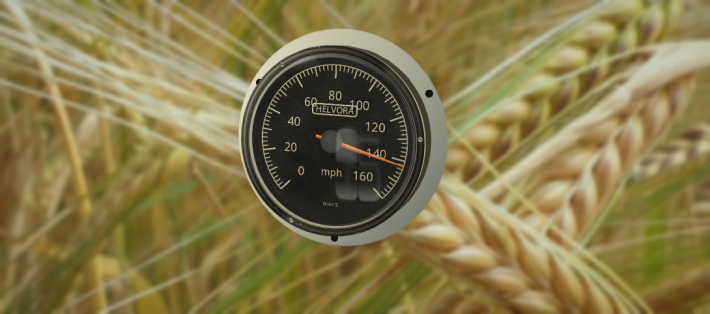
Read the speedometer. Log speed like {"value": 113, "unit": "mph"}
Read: {"value": 142, "unit": "mph"}
